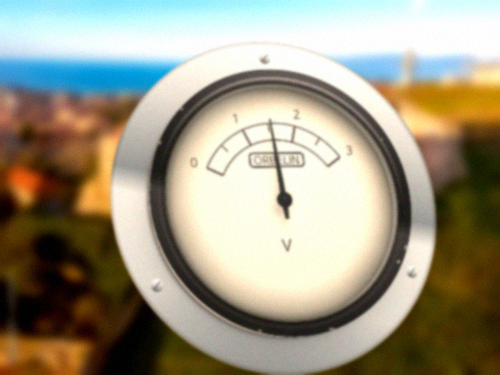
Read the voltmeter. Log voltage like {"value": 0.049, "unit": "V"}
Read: {"value": 1.5, "unit": "V"}
